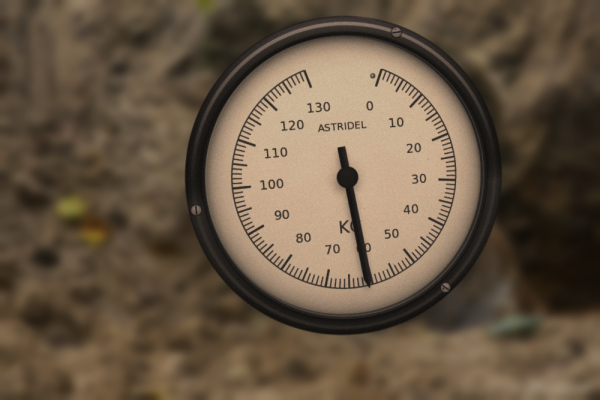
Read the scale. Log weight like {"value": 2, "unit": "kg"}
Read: {"value": 61, "unit": "kg"}
